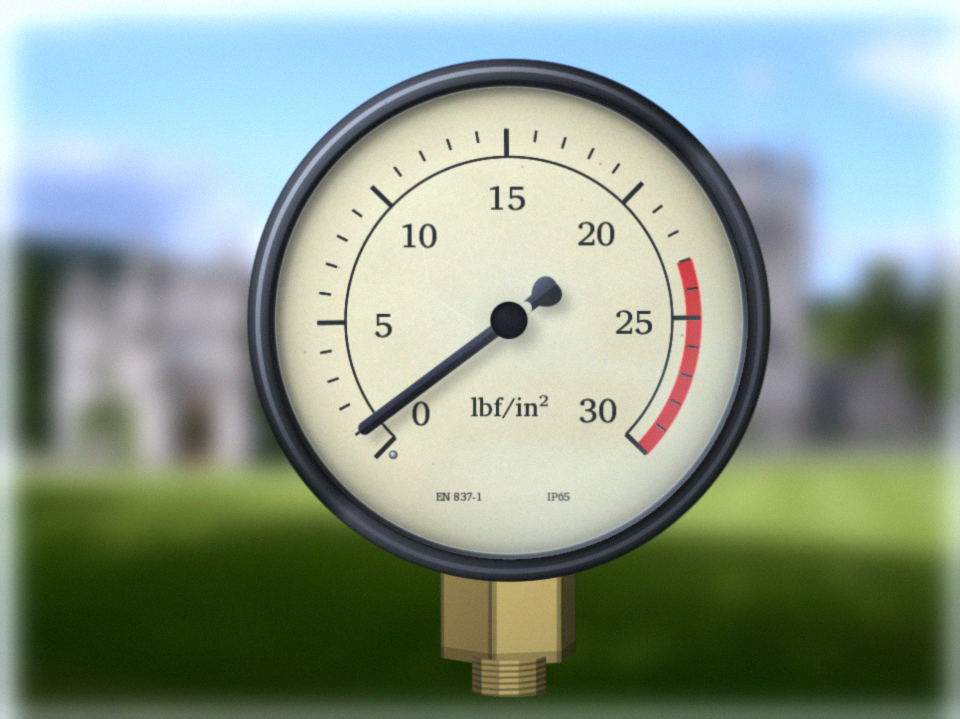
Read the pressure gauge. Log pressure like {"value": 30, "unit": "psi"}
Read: {"value": 1, "unit": "psi"}
